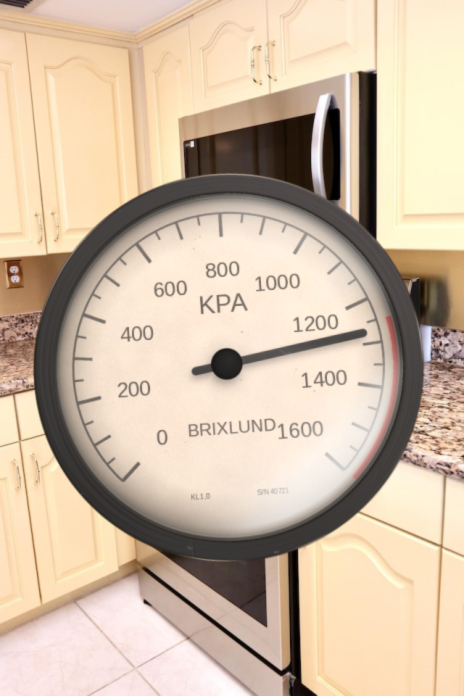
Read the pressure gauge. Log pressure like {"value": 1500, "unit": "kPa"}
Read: {"value": 1275, "unit": "kPa"}
